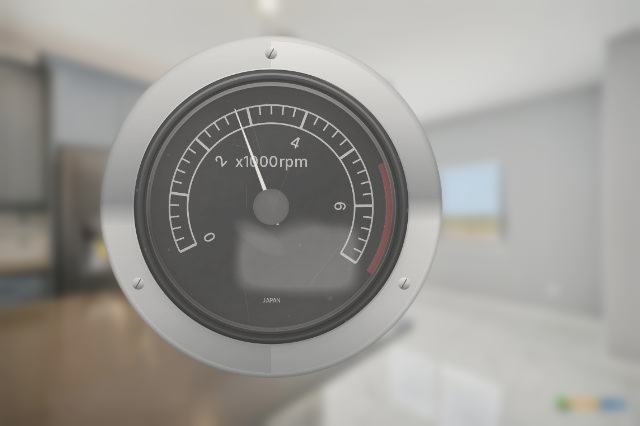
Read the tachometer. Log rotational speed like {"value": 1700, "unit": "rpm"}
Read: {"value": 2800, "unit": "rpm"}
